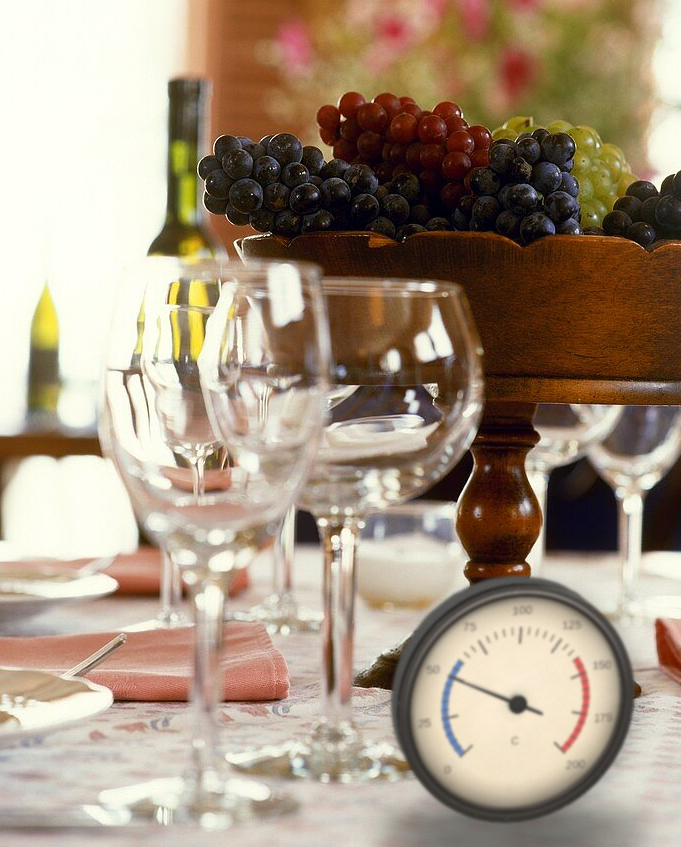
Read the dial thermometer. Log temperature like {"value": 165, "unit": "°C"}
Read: {"value": 50, "unit": "°C"}
